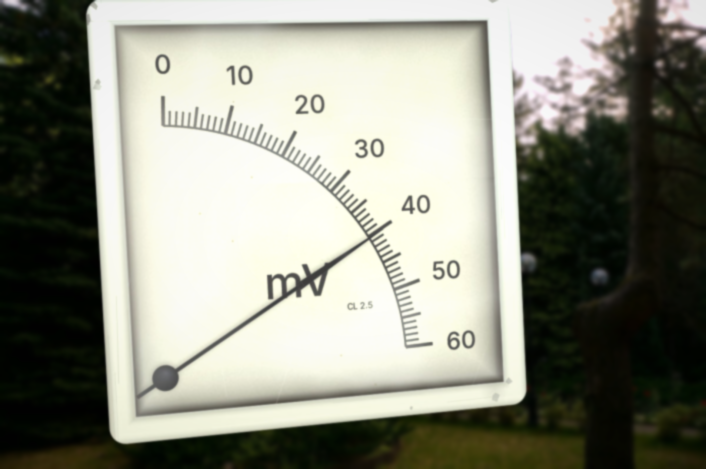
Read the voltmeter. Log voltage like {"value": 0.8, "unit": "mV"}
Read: {"value": 40, "unit": "mV"}
